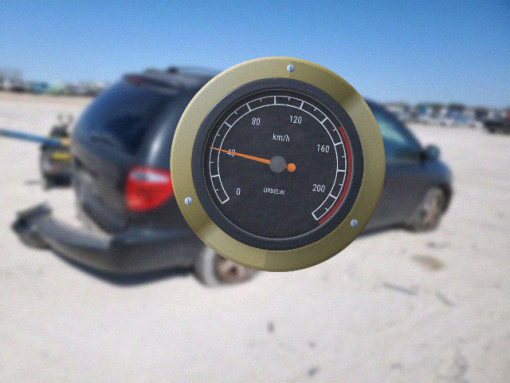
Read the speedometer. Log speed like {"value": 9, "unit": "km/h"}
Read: {"value": 40, "unit": "km/h"}
